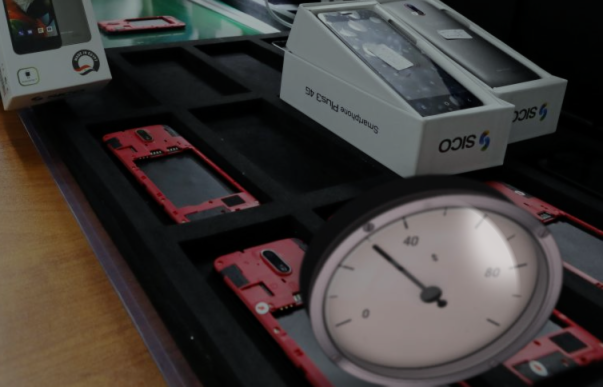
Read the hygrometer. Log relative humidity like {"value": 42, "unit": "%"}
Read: {"value": 30, "unit": "%"}
